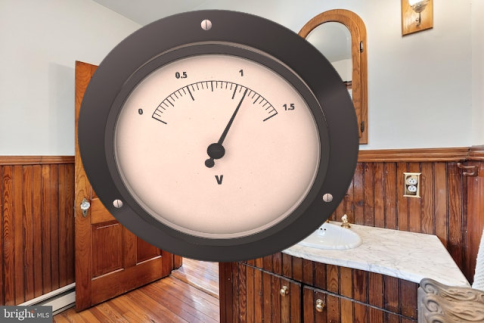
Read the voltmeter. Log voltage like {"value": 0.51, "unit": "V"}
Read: {"value": 1.1, "unit": "V"}
